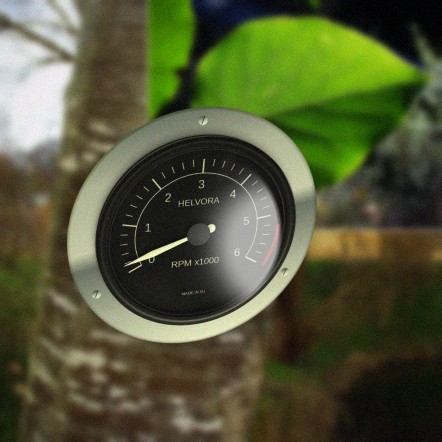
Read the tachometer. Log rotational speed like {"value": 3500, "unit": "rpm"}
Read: {"value": 200, "unit": "rpm"}
